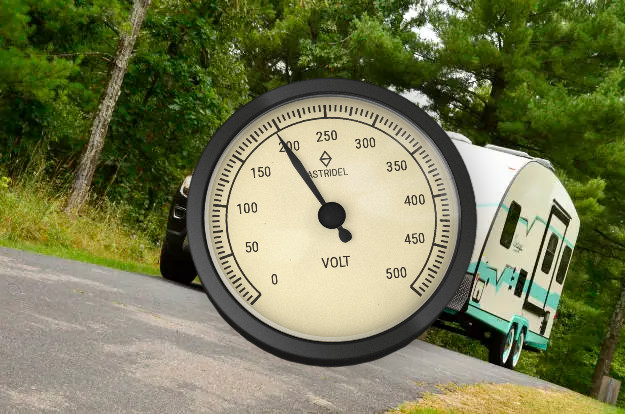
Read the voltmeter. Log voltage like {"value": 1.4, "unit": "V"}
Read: {"value": 195, "unit": "V"}
